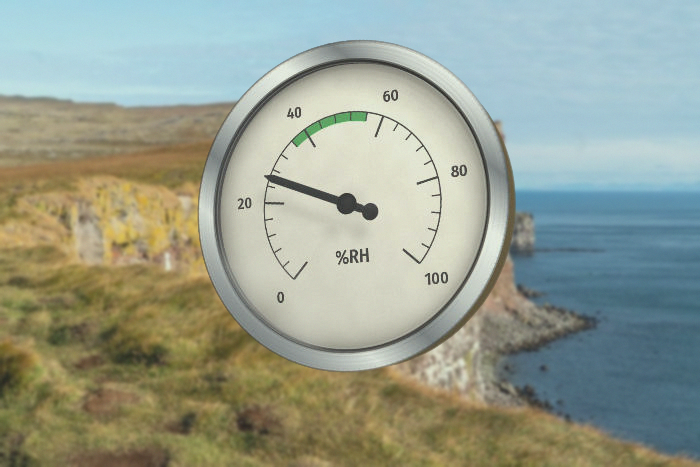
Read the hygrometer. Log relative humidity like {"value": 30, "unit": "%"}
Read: {"value": 26, "unit": "%"}
